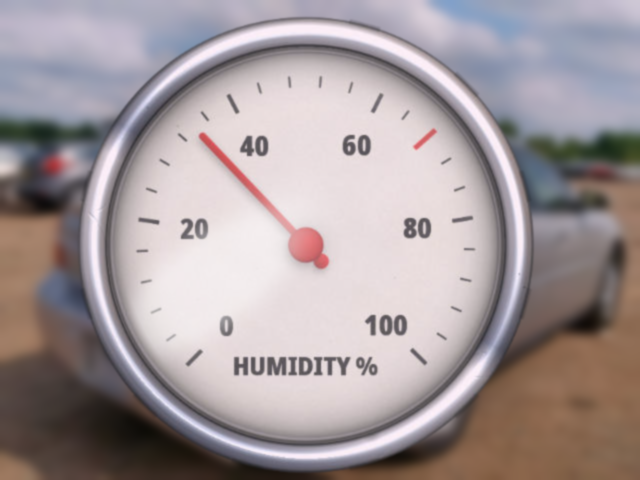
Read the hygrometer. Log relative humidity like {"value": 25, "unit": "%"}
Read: {"value": 34, "unit": "%"}
